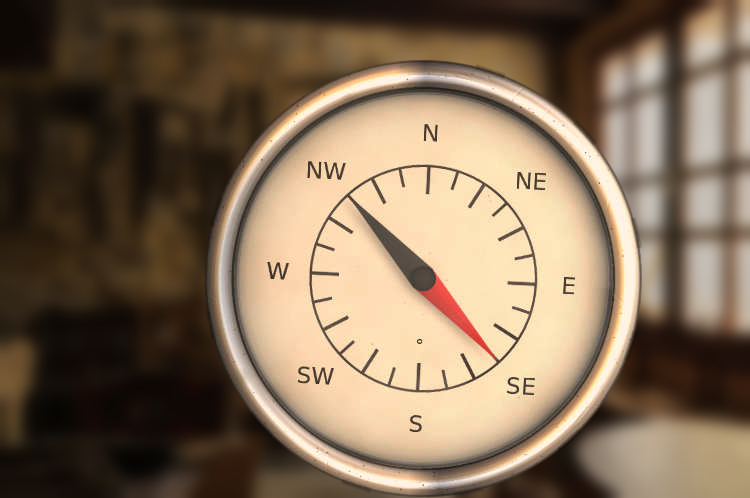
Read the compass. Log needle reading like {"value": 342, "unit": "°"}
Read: {"value": 135, "unit": "°"}
